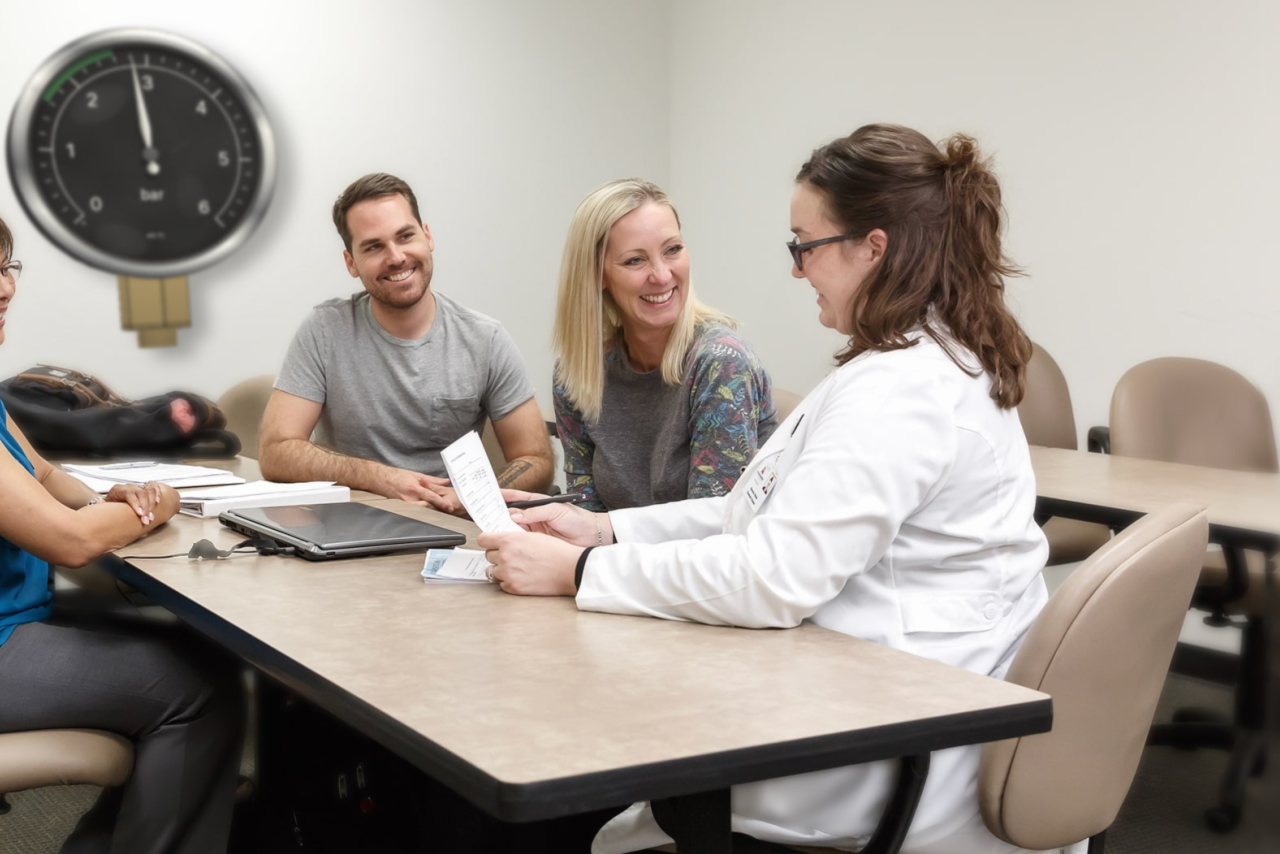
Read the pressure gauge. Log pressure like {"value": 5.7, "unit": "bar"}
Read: {"value": 2.8, "unit": "bar"}
